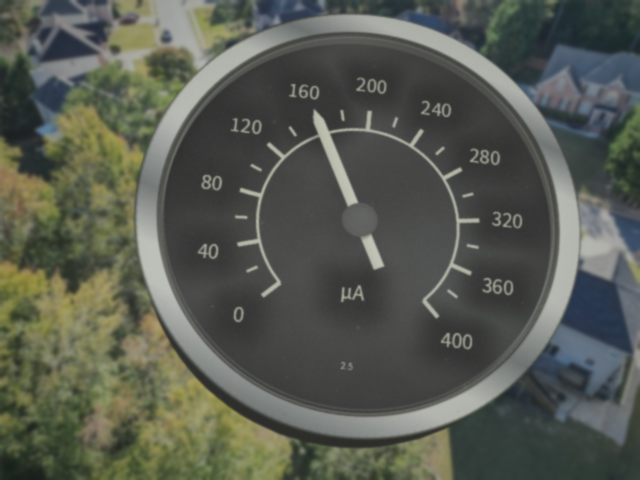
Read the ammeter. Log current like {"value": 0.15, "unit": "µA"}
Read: {"value": 160, "unit": "µA"}
